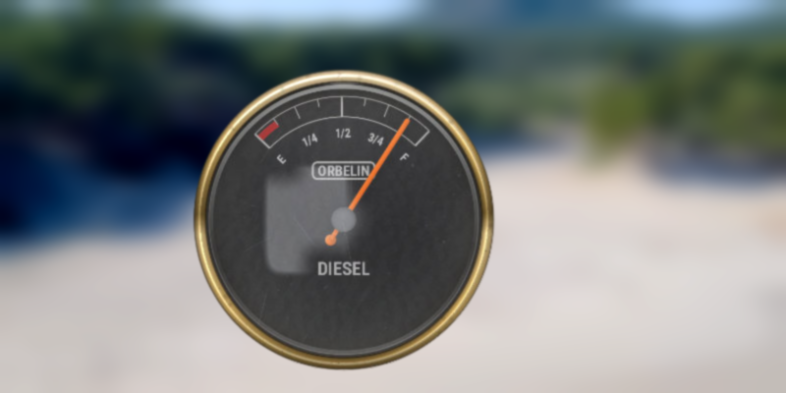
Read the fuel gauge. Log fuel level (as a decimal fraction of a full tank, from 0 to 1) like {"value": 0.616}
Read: {"value": 0.875}
